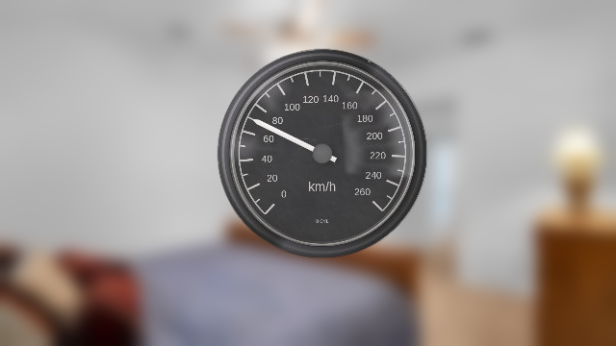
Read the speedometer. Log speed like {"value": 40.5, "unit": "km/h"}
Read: {"value": 70, "unit": "km/h"}
